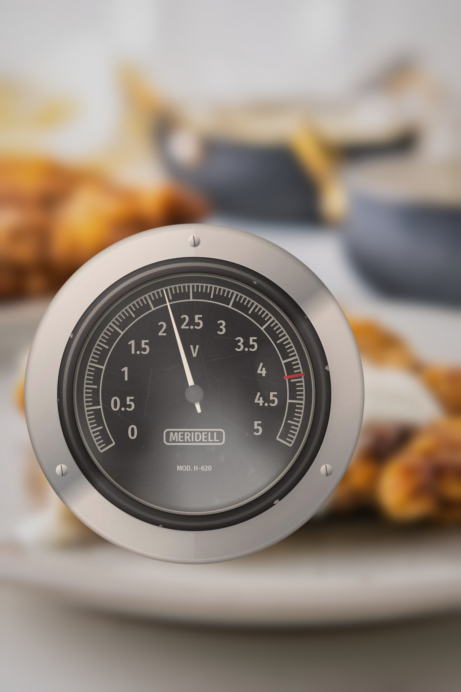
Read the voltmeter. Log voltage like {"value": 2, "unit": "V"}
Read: {"value": 2.2, "unit": "V"}
